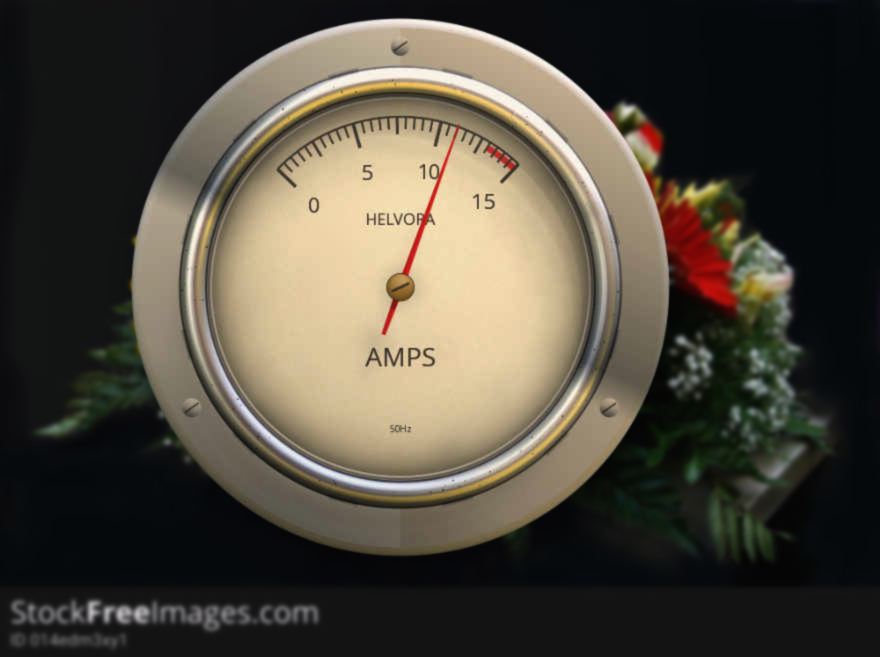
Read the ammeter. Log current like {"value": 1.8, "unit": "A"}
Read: {"value": 11, "unit": "A"}
